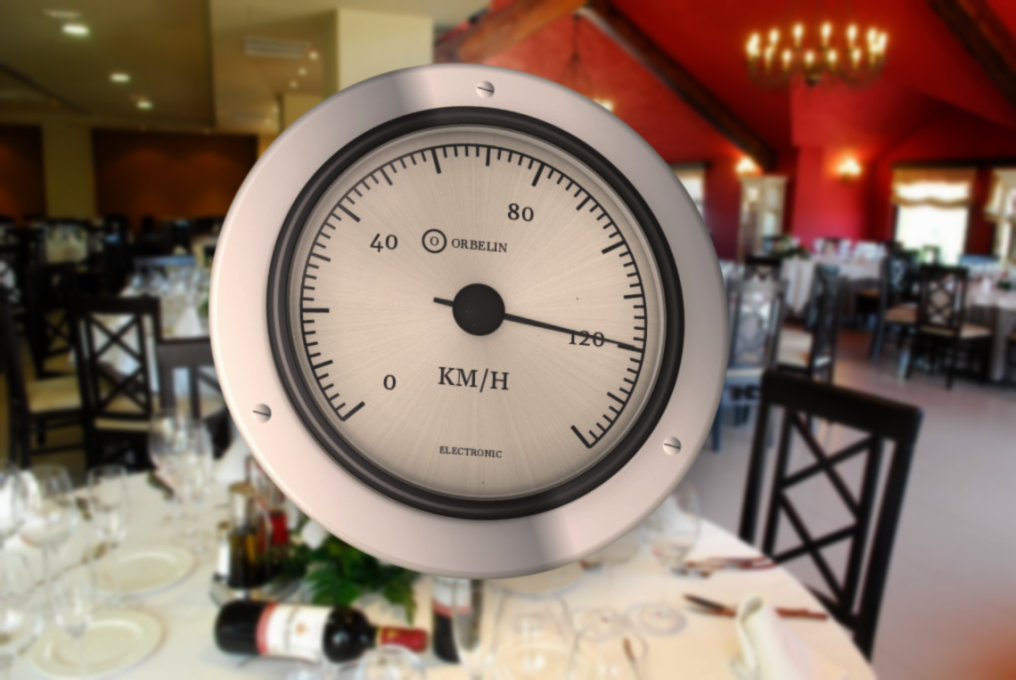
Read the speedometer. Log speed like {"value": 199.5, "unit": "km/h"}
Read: {"value": 120, "unit": "km/h"}
